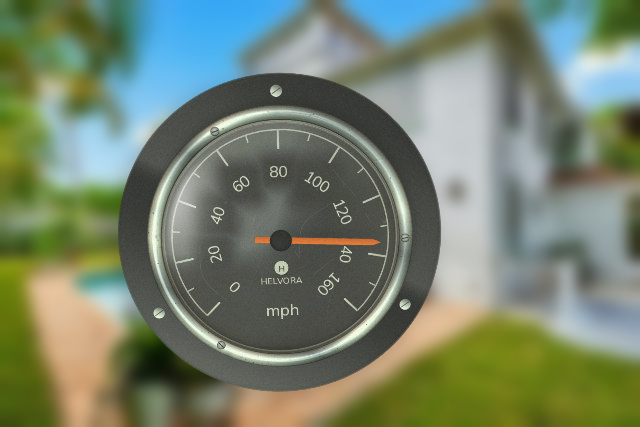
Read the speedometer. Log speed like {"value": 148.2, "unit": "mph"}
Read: {"value": 135, "unit": "mph"}
